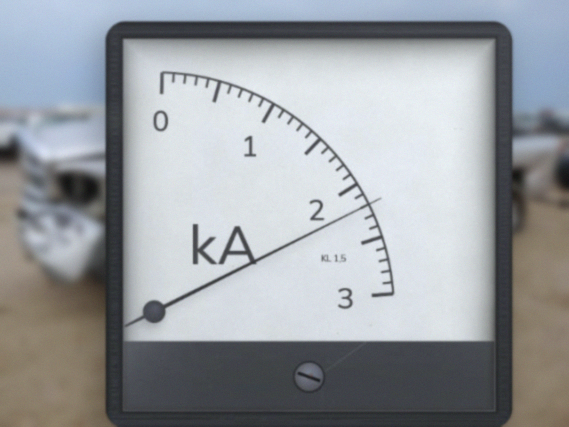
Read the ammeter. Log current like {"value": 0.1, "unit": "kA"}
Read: {"value": 2.2, "unit": "kA"}
